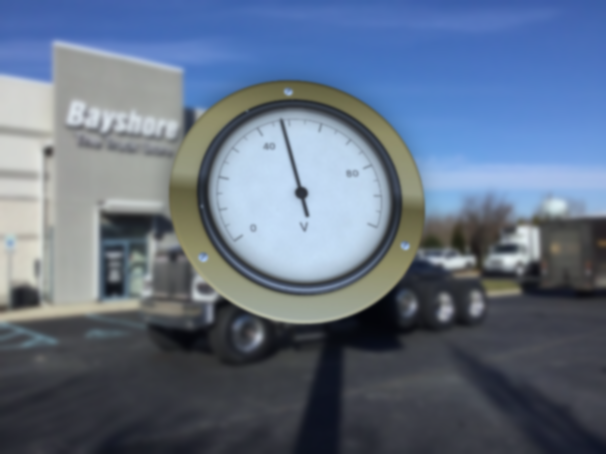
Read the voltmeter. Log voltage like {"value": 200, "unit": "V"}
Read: {"value": 47.5, "unit": "V"}
